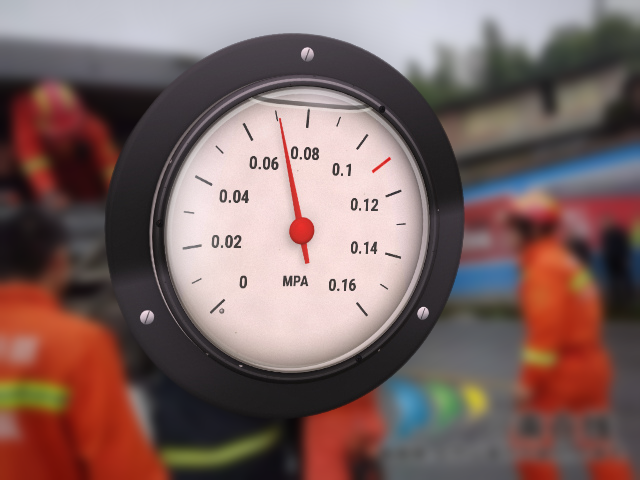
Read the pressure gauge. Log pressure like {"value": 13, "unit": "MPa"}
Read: {"value": 0.07, "unit": "MPa"}
